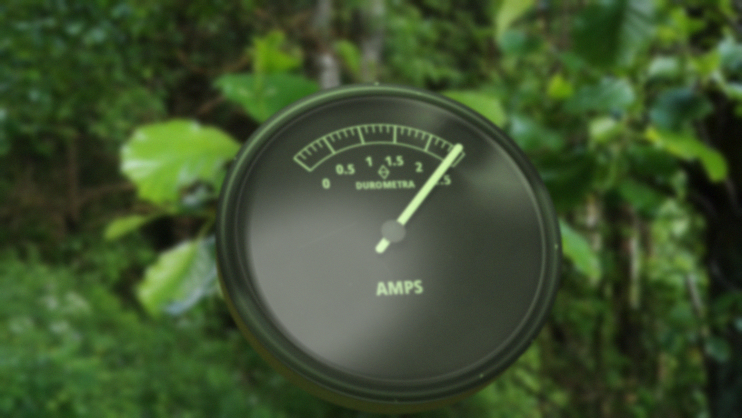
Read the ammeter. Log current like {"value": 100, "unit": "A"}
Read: {"value": 2.4, "unit": "A"}
